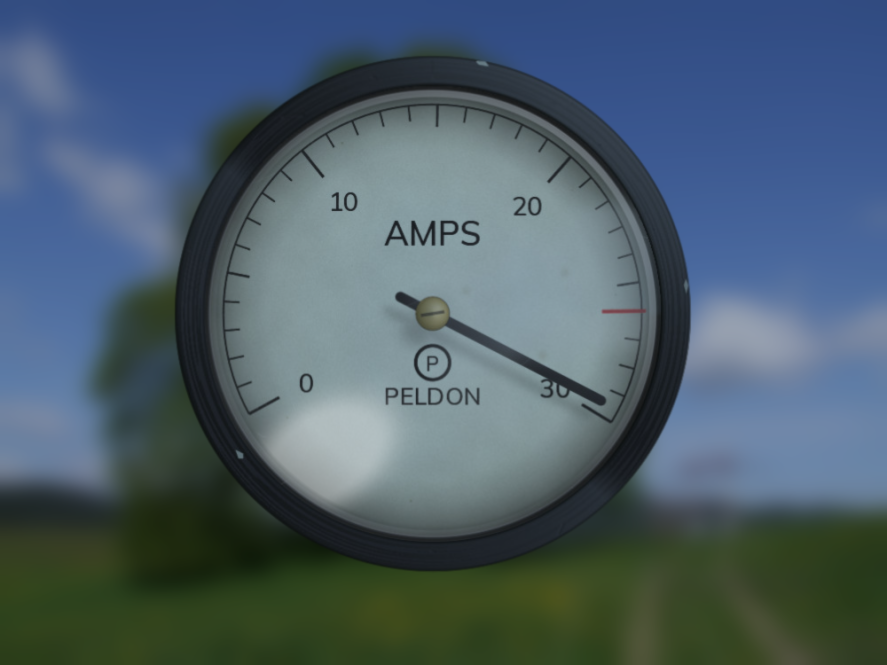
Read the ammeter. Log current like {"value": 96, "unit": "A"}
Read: {"value": 29.5, "unit": "A"}
